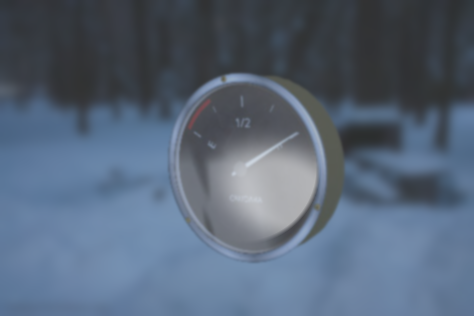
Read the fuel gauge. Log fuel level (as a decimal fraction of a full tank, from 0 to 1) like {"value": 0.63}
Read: {"value": 1}
